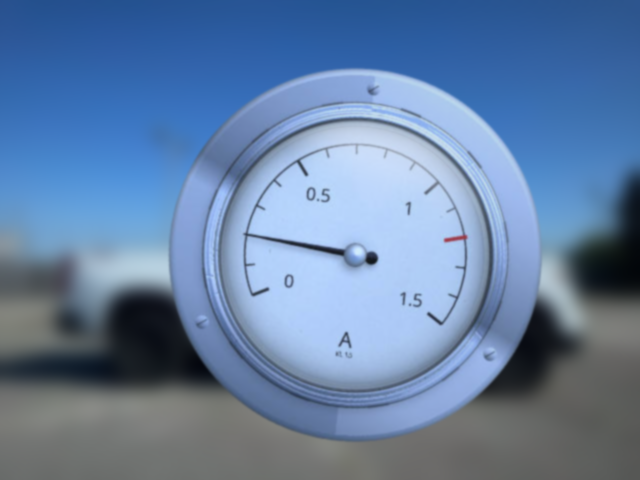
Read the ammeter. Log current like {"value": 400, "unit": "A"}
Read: {"value": 0.2, "unit": "A"}
